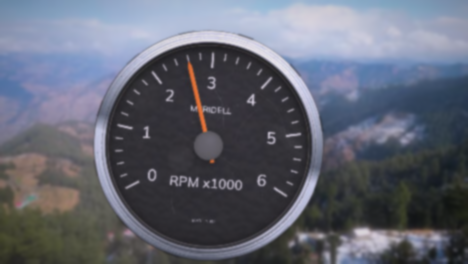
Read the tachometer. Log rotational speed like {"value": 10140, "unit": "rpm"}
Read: {"value": 2600, "unit": "rpm"}
